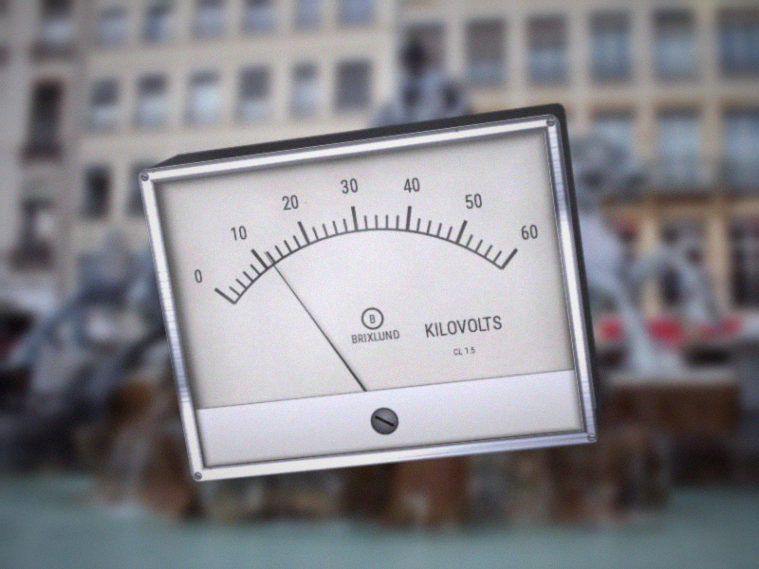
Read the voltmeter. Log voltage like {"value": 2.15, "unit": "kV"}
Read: {"value": 12, "unit": "kV"}
